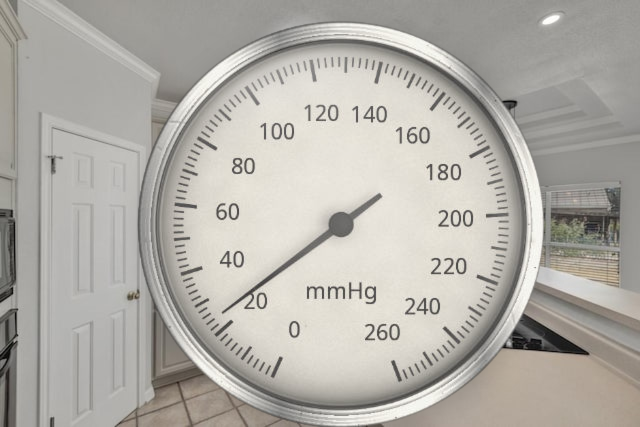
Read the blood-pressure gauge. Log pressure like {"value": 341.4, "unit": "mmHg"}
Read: {"value": 24, "unit": "mmHg"}
